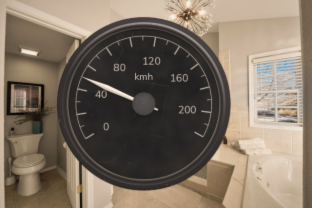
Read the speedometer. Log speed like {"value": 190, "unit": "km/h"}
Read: {"value": 50, "unit": "km/h"}
